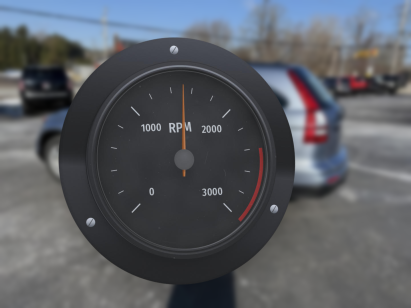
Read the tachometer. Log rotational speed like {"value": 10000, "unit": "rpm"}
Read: {"value": 1500, "unit": "rpm"}
